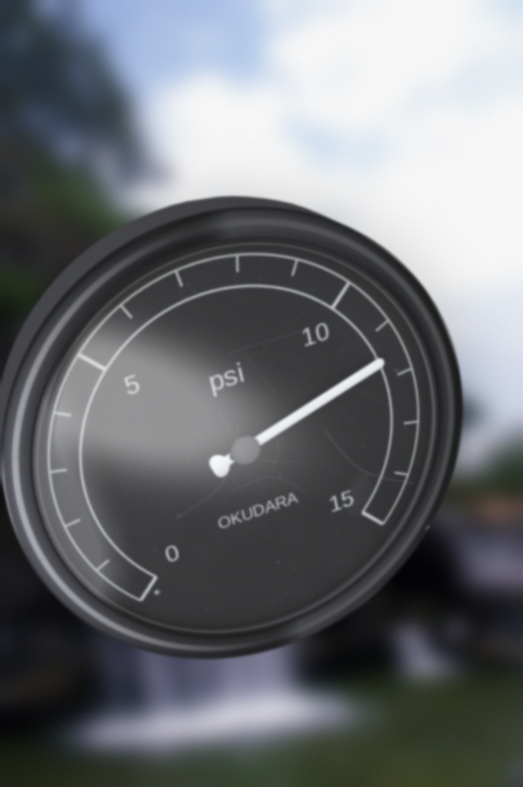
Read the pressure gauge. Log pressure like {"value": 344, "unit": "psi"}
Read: {"value": 11.5, "unit": "psi"}
